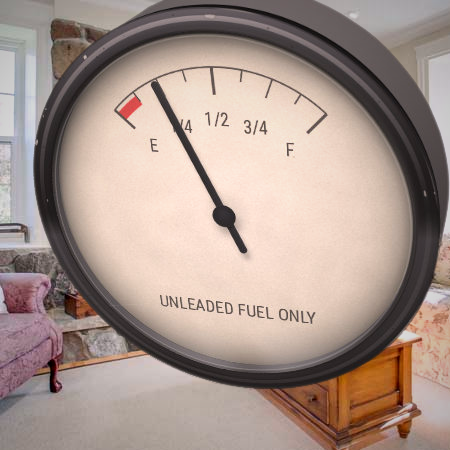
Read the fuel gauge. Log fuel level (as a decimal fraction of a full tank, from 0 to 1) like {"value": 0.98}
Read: {"value": 0.25}
